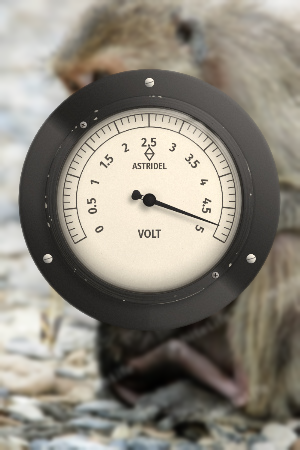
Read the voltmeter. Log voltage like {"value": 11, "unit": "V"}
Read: {"value": 4.8, "unit": "V"}
